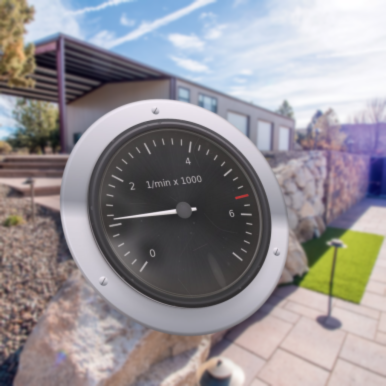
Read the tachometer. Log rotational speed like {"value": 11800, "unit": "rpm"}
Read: {"value": 1100, "unit": "rpm"}
